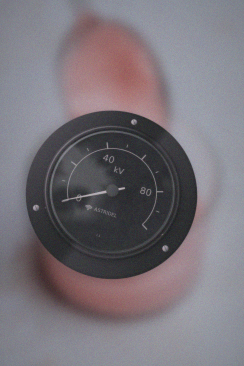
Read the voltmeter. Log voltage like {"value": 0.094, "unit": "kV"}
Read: {"value": 0, "unit": "kV"}
